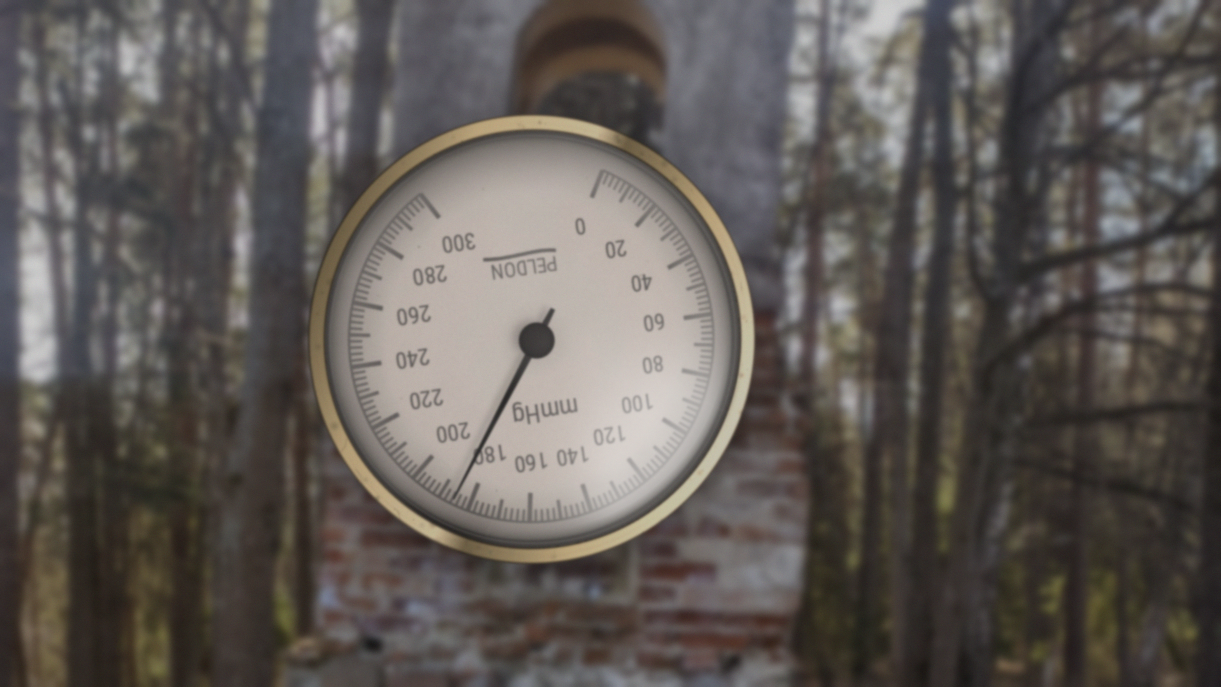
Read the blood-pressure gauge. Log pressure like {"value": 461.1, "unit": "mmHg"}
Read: {"value": 186, "unit": "mmHg"}
